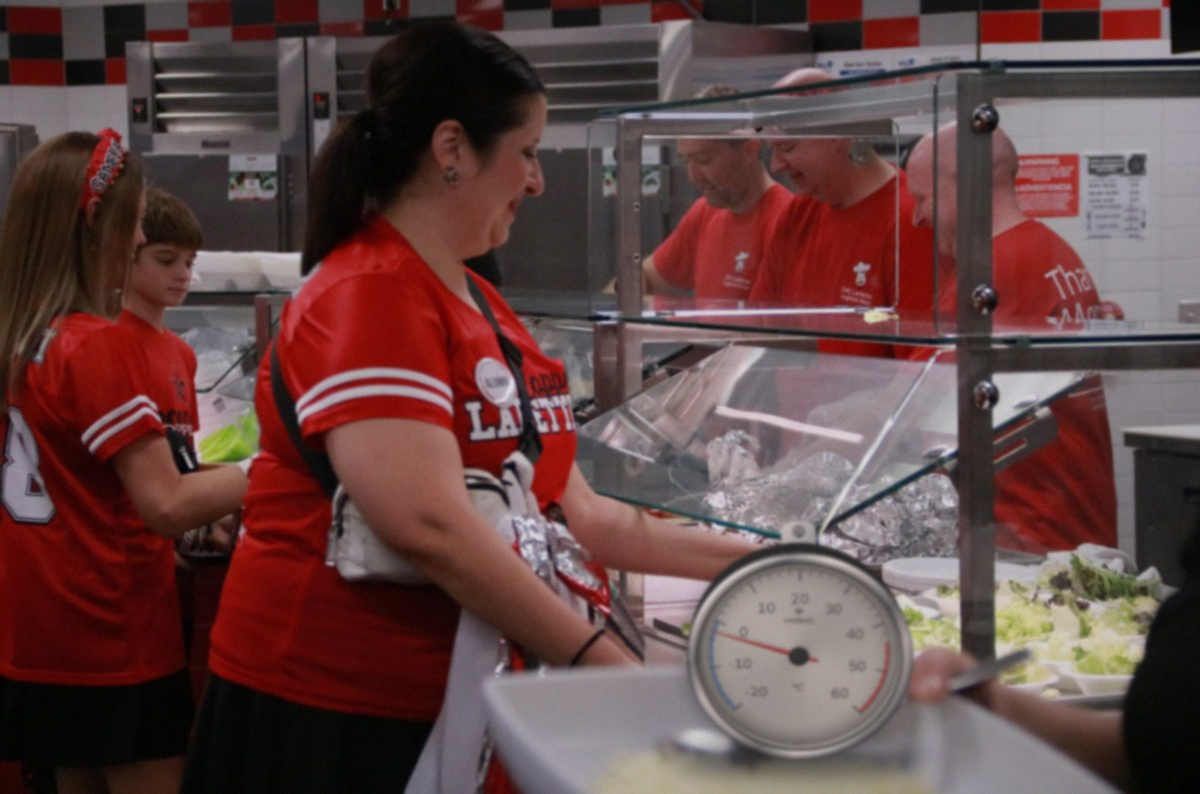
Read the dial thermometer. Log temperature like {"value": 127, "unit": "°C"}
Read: {"value": -2, "unit": "°C"}
